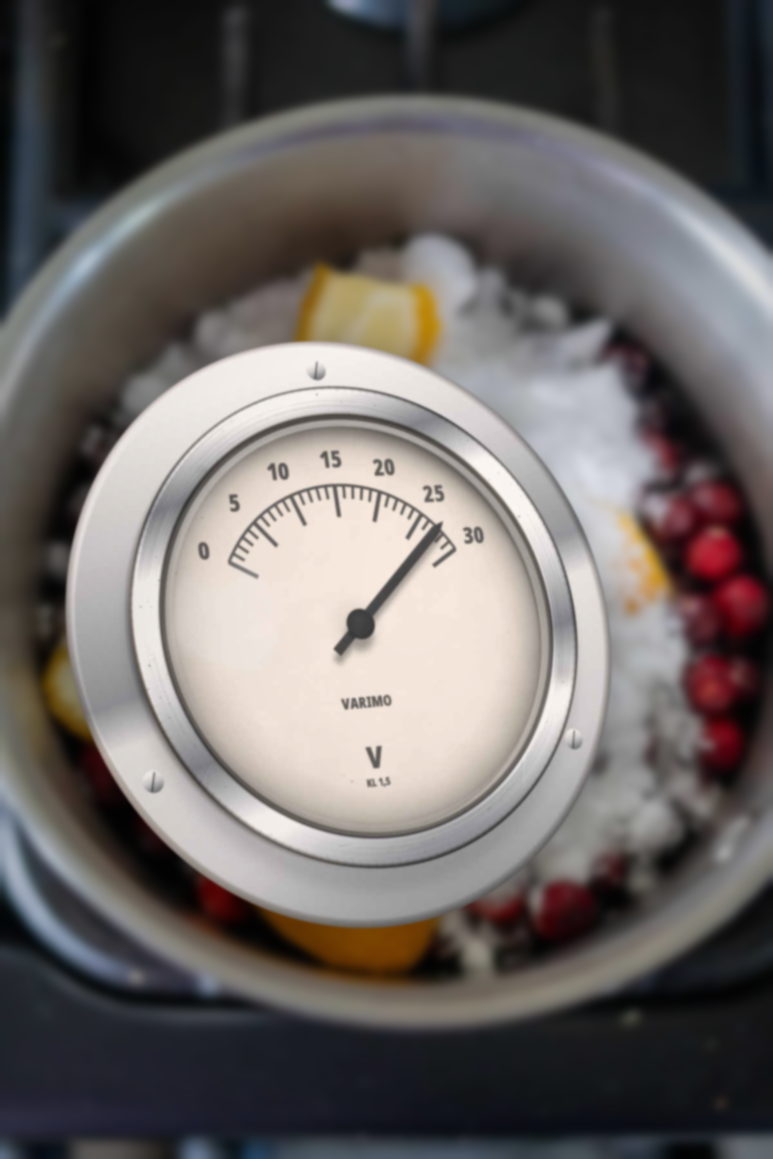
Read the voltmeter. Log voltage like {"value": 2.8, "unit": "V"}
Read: {"value": 27, "unit": "V"}
